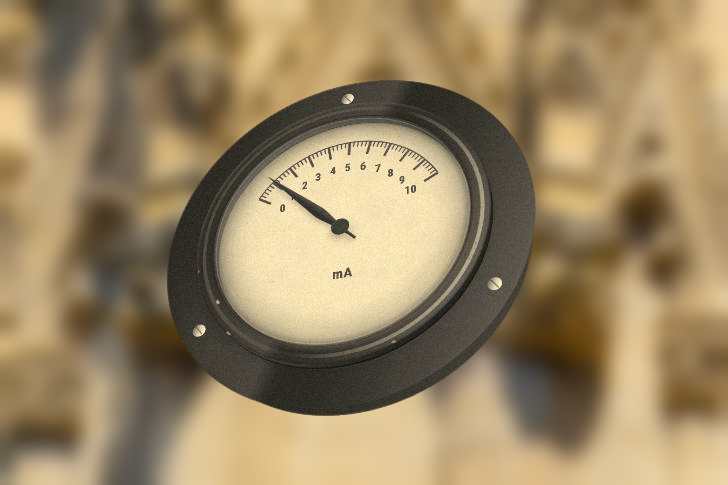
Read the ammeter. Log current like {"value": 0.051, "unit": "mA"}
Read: {"value": 1, "unit": "mA"}
